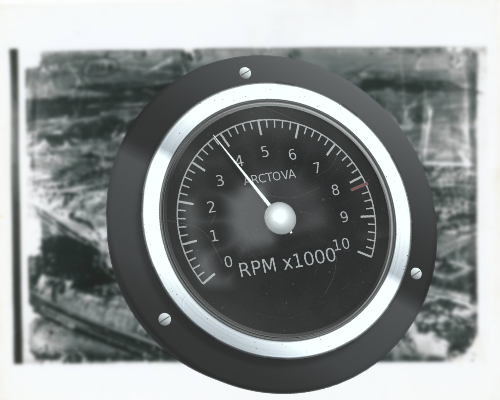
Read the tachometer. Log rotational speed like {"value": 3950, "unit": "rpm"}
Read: {"value": 3800, "unit": "rpm"}
